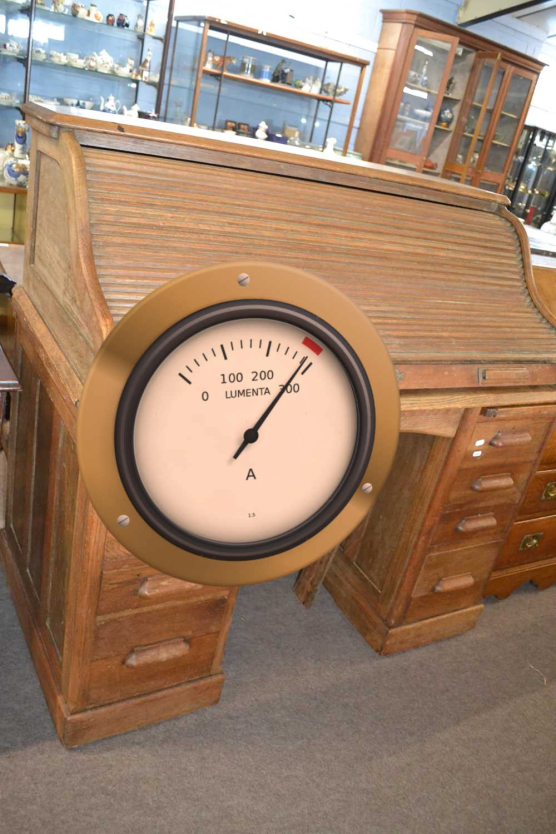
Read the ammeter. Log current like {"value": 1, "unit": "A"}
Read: {"value": 280, "unit": "A"}
